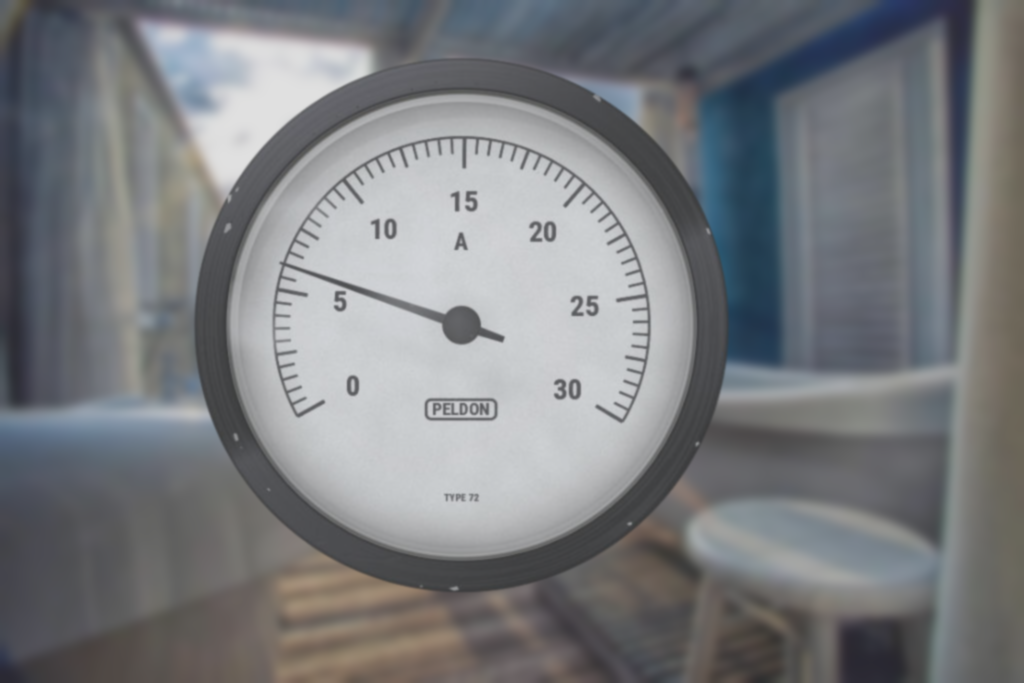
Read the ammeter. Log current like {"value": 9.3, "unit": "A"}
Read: {"value": 6, "unit": "A"}
